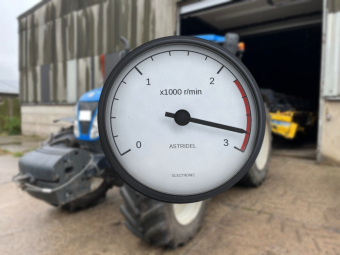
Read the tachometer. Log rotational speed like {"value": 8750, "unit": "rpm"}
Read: {"value": 2800, "unit": "rpm"}
